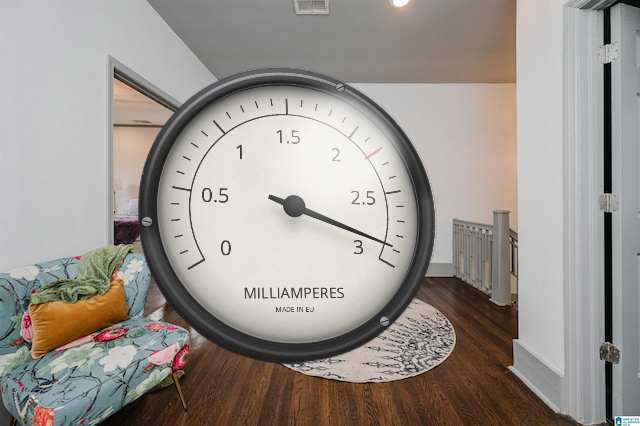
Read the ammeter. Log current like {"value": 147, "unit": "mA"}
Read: {"value": 2.9, "unit": "mA"}
